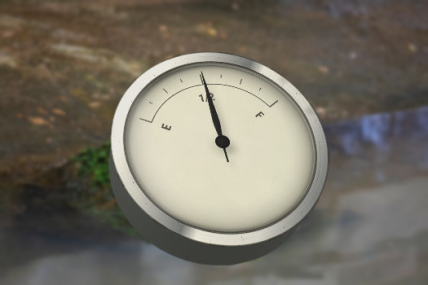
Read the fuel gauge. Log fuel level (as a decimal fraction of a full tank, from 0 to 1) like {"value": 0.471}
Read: {"value": 0.5}
